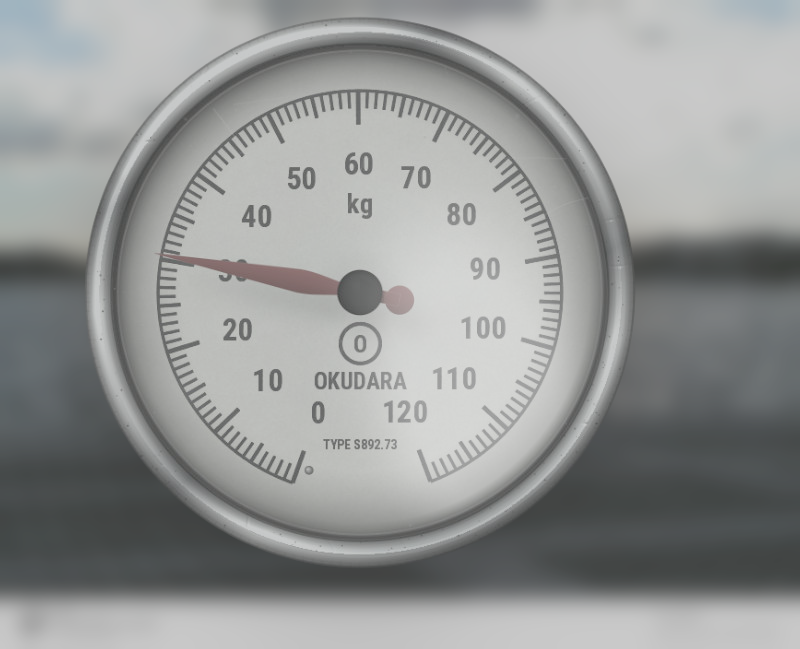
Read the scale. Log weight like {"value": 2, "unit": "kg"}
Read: {"value": 30.5, "unit": "kg"}
